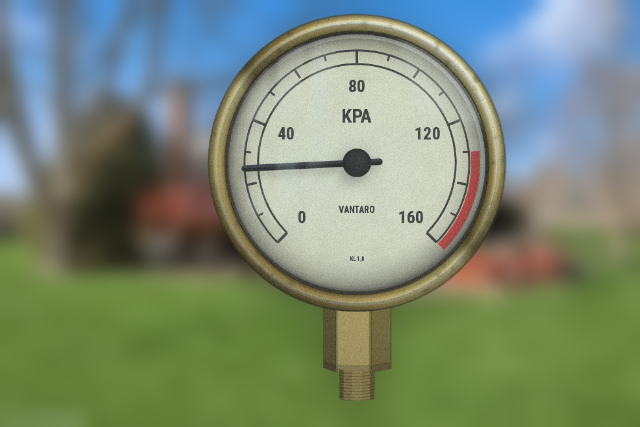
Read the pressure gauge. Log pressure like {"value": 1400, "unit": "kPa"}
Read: {"value": 25, "unit": "kPa"}
